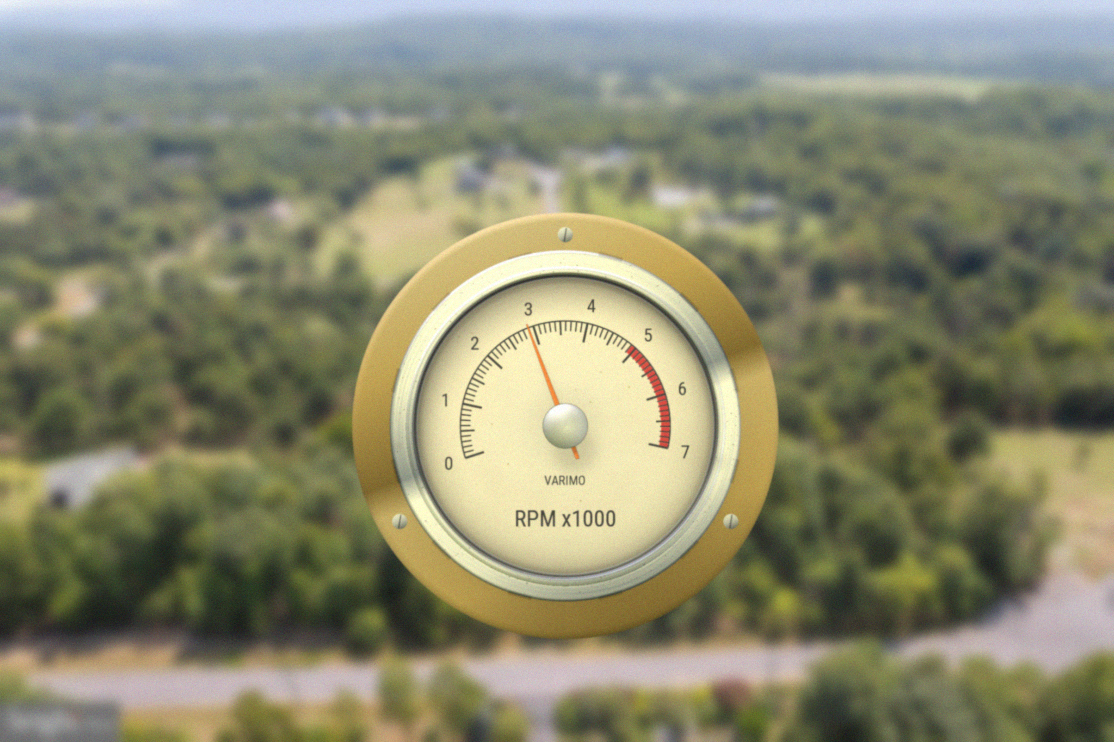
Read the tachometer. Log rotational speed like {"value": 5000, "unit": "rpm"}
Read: {"value": 2900, "unit": "rpm"}
